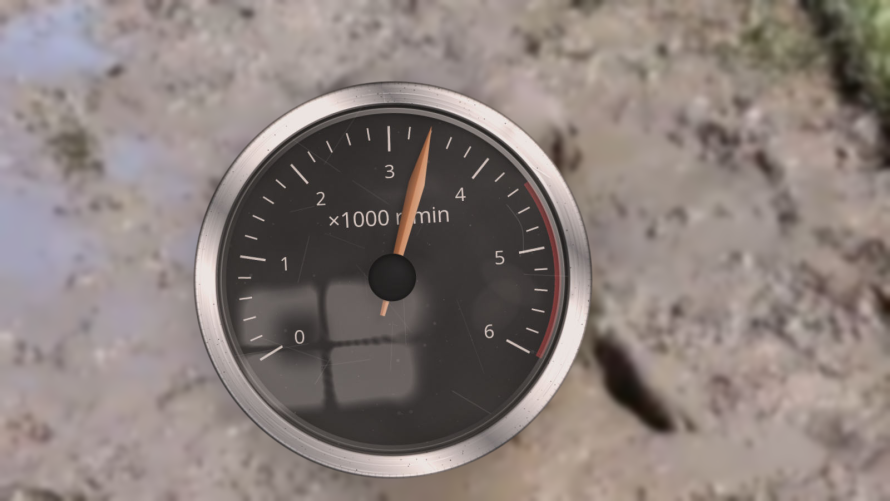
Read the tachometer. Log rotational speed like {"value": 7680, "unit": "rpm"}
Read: {"value": 3400, "unit": "rpm"}
